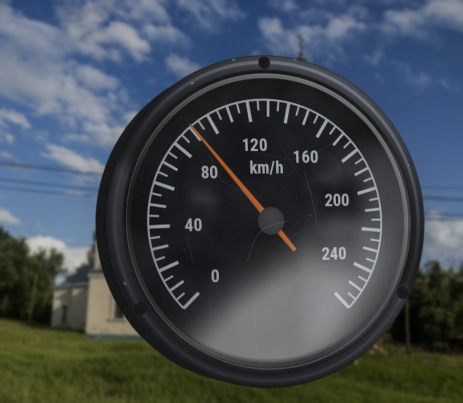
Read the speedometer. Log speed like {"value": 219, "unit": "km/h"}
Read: {"value": 90, "unit": "km/h"}
